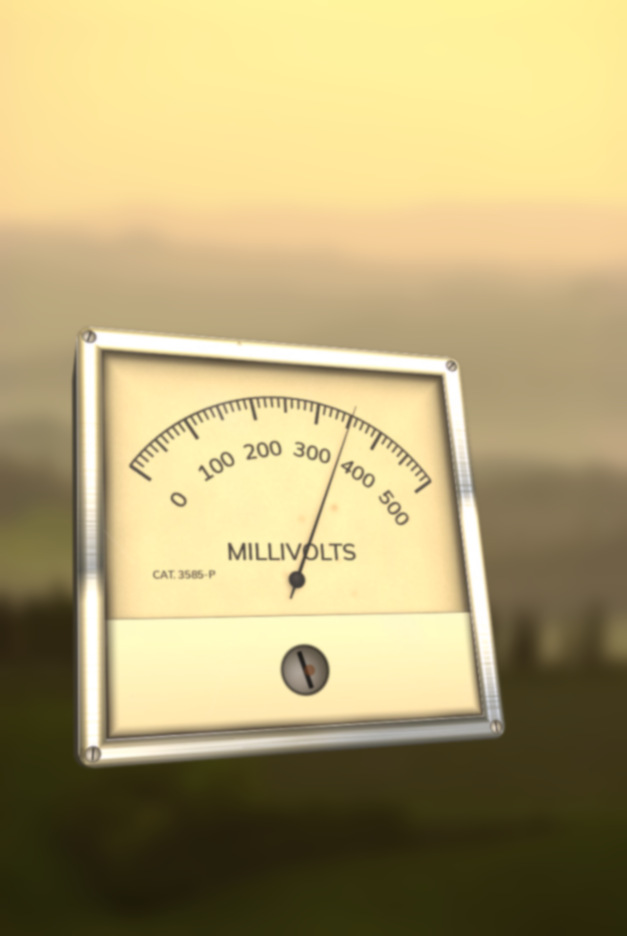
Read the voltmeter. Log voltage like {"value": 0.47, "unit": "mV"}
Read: {"value": 350, "unit": "mV"}
